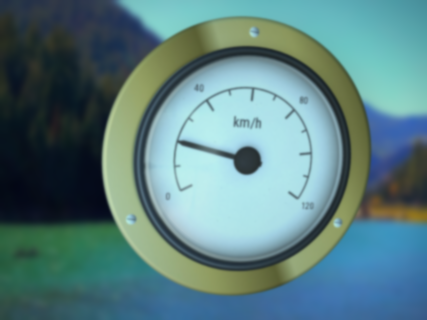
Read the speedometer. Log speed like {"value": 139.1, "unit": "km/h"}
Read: {"value": 20, "unit": "km/h"}
